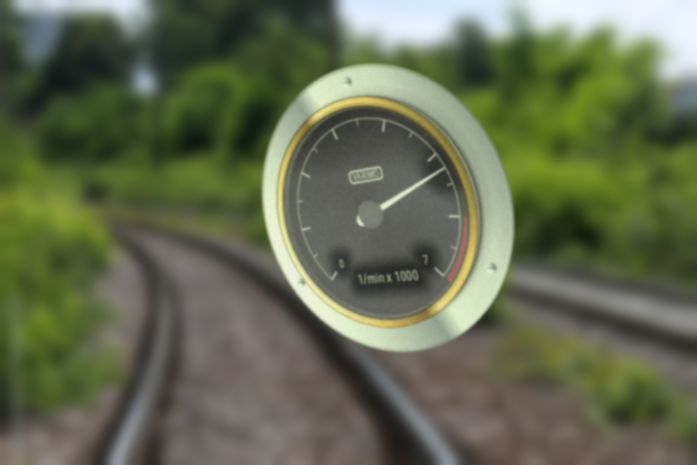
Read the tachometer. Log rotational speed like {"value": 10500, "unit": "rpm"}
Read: {"value": 5250, "unit": "rpm"}
